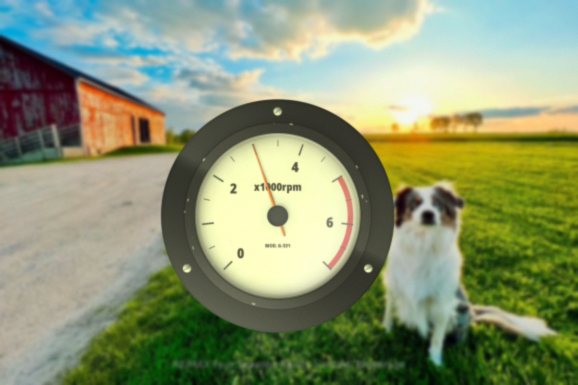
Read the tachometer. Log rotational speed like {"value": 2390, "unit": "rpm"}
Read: {"value": 3000, "unit": "rpm"}
